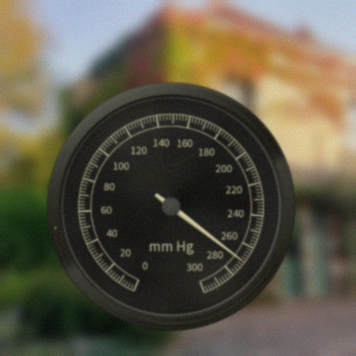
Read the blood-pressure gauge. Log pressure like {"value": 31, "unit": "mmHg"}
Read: {"value": 270, "unit": "mmHg"}
